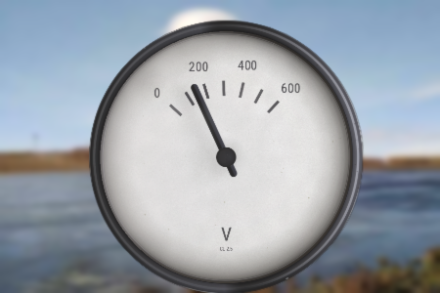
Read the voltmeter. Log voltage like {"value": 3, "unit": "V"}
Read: {"value": 150, "unit": "V"}
